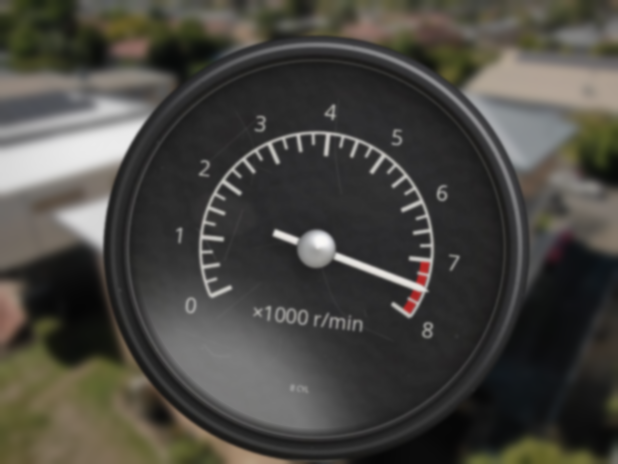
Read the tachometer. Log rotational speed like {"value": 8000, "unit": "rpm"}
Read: {"value": 7500, "unit": "rpm"}
